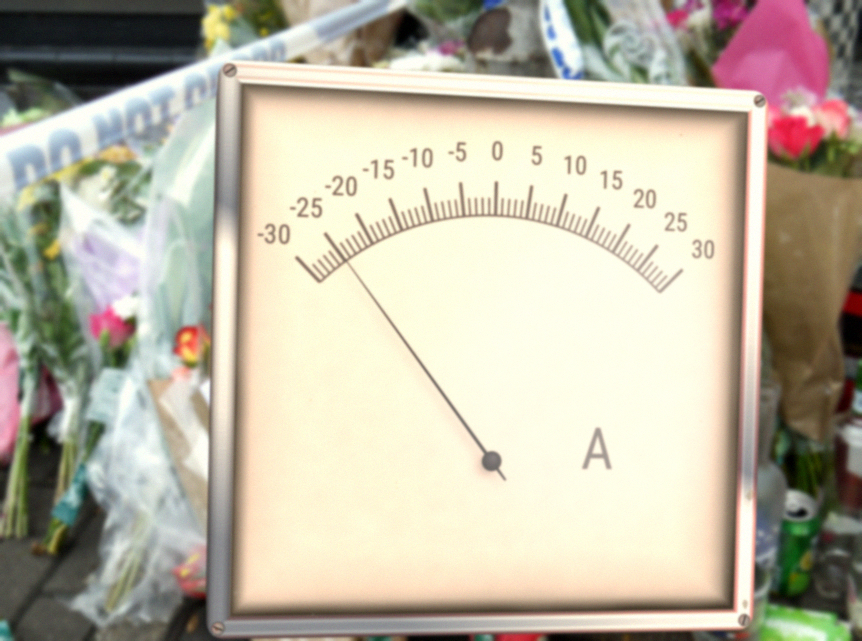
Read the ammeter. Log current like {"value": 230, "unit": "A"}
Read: {"value": -25, "unit": "A"}
